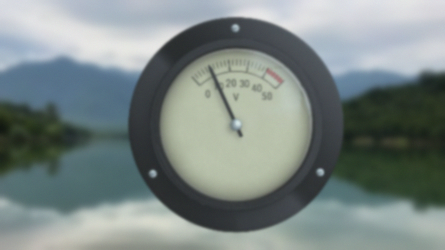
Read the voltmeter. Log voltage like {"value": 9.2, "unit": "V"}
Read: {"value": 10, "unit": "V"}
